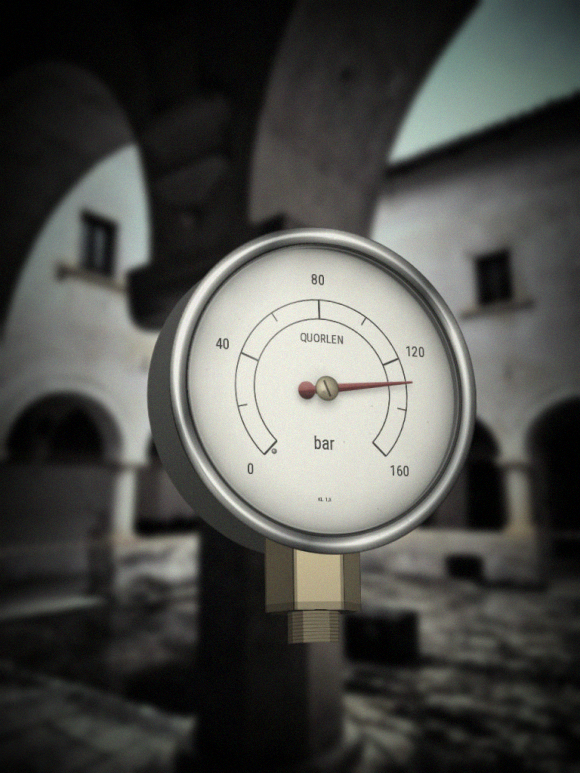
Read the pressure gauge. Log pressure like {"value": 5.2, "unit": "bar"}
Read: {"value": 130, "unit": "bar"}
